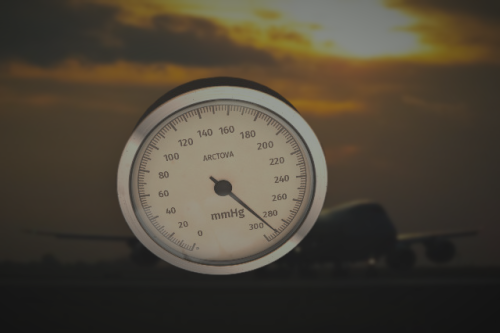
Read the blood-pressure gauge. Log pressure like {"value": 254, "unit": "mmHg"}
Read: {"value": 290, "unit": "mmHg"}
